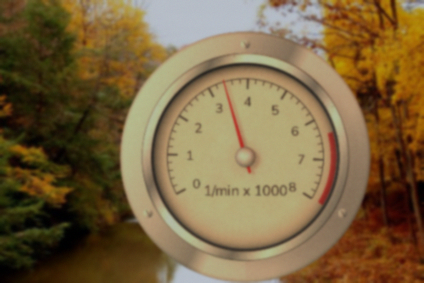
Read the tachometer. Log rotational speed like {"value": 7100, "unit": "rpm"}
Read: {"value": 3400, "unit": "rpm"}
